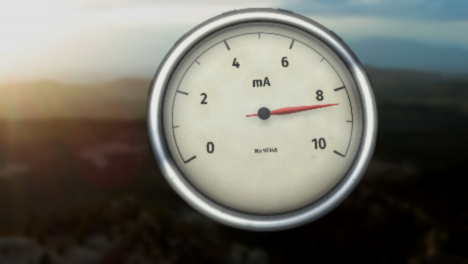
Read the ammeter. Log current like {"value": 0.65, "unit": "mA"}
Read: {"value": 8.5, "unit": "mA"}
